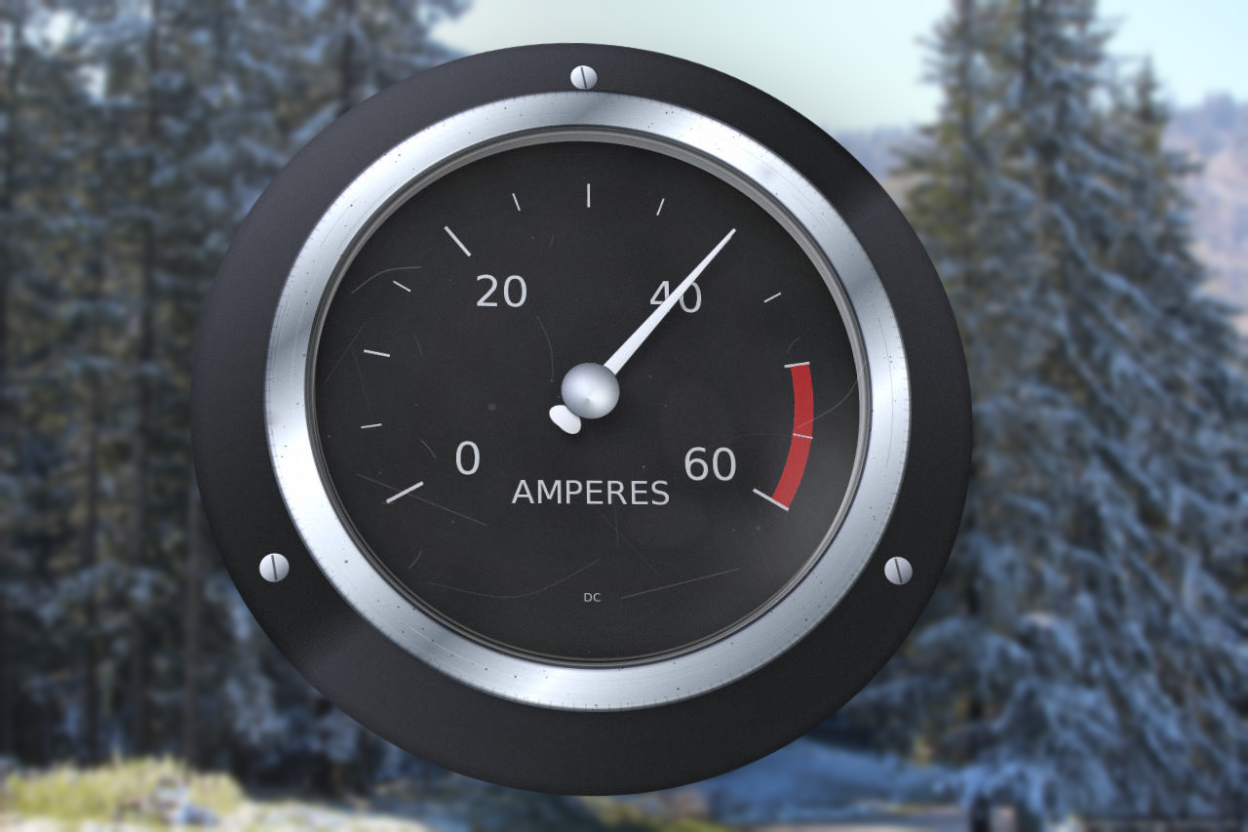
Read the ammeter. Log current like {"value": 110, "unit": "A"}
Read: {"value": 40, "unit": "A"}
